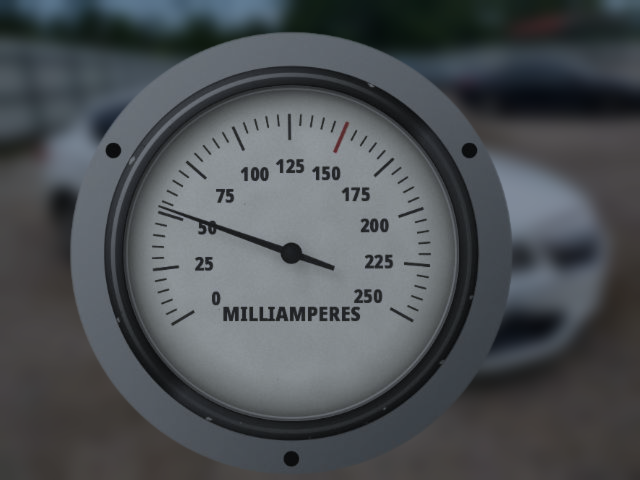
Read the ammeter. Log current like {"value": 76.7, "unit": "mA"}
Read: {"value": 52.5, "unit": "mA"}
